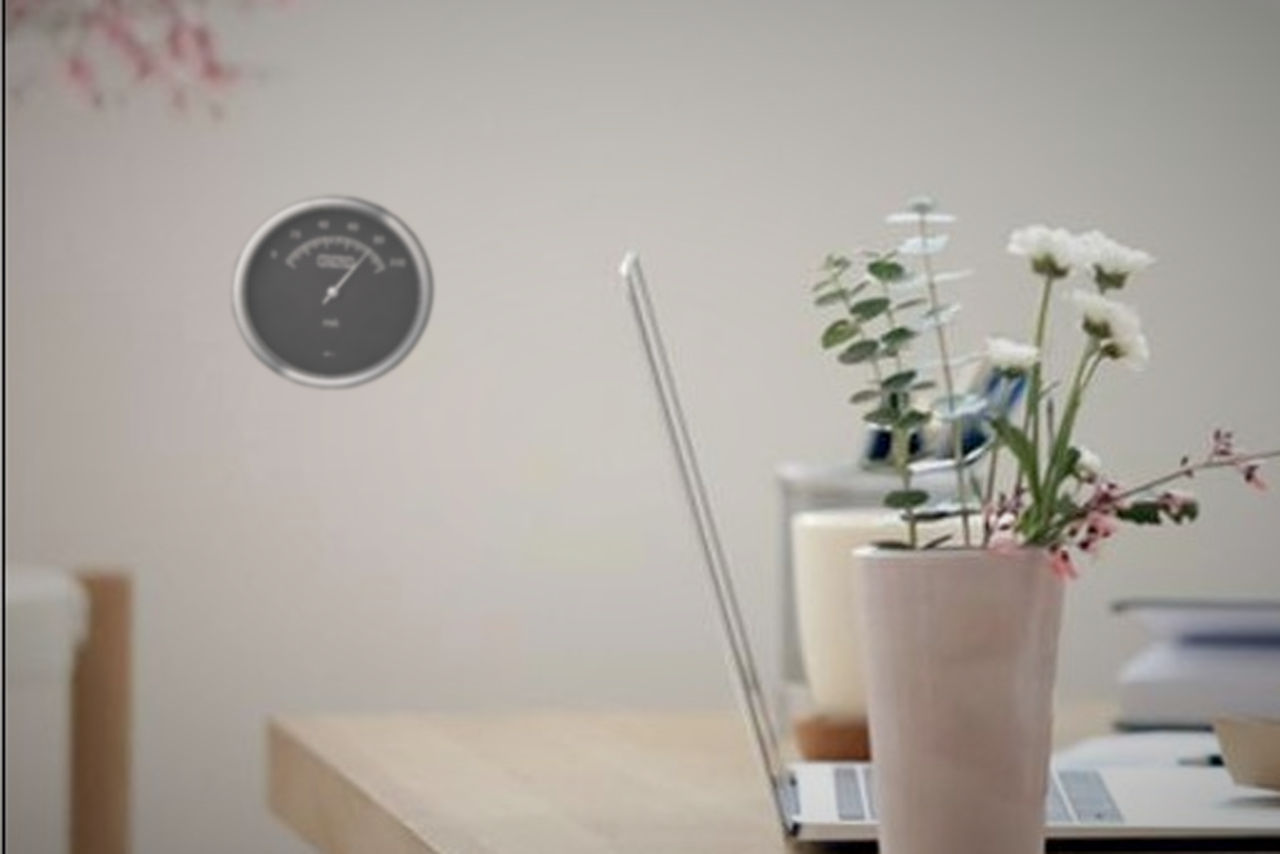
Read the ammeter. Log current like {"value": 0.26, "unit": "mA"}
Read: {"value": 80, "unit": "mA"}
